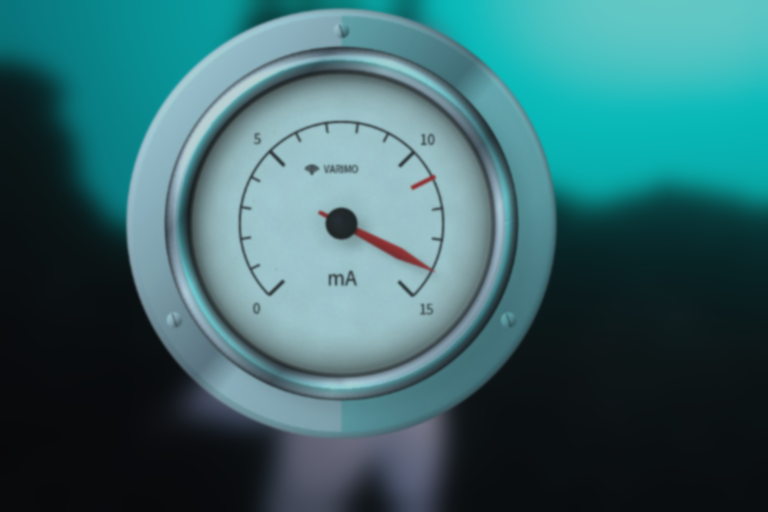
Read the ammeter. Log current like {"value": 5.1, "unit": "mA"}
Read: {"value": 14, "unit": "mA"}
